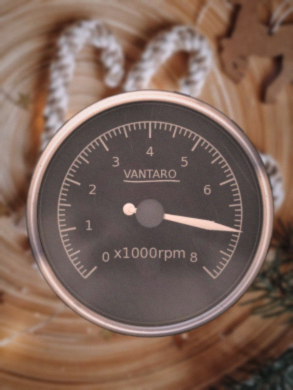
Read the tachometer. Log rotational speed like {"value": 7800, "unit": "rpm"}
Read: {"value": 7000, "unit": "rpm"}
